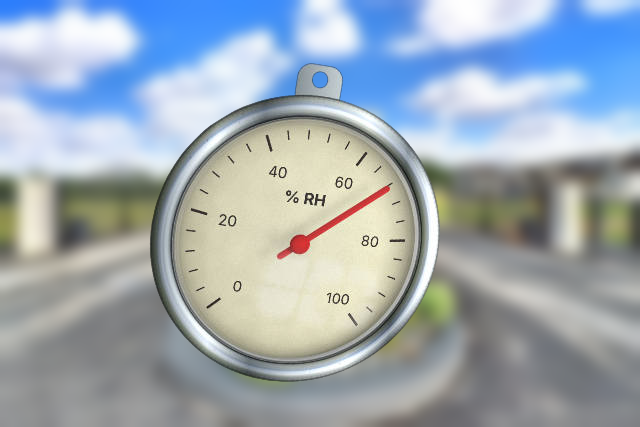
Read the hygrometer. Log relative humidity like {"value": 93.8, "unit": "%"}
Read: {"value": 68, "unit": "%"}
